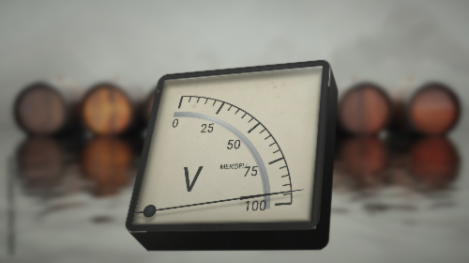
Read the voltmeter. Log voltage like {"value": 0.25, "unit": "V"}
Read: {"value": 95, "unit": "V"}
